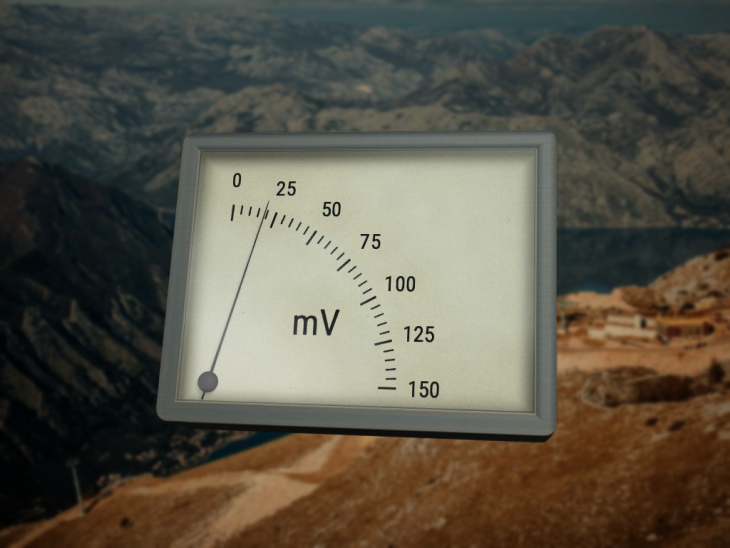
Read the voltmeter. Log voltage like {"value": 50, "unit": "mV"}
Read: {"value": 20, "unit": "mV"}
